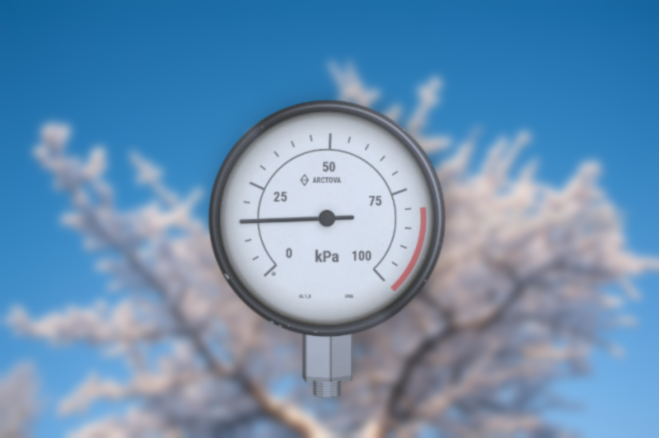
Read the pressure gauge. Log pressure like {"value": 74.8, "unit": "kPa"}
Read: {"value": 15, "unit": "kPa"}
